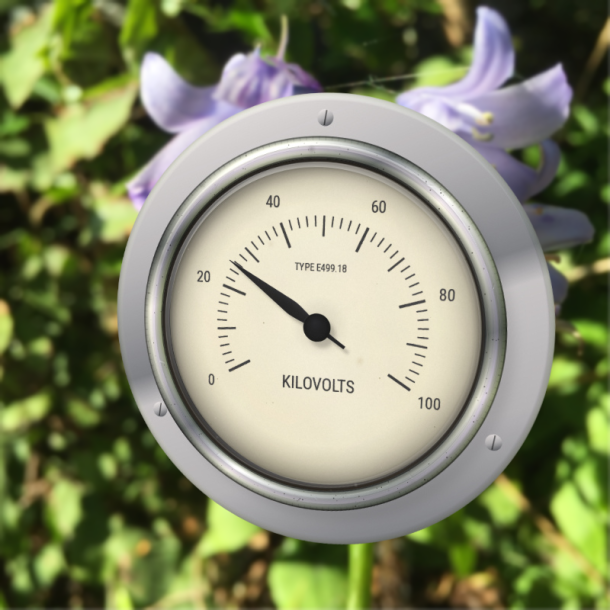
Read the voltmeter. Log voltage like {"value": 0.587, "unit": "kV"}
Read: {"value": 26, "unit": "kV"}
